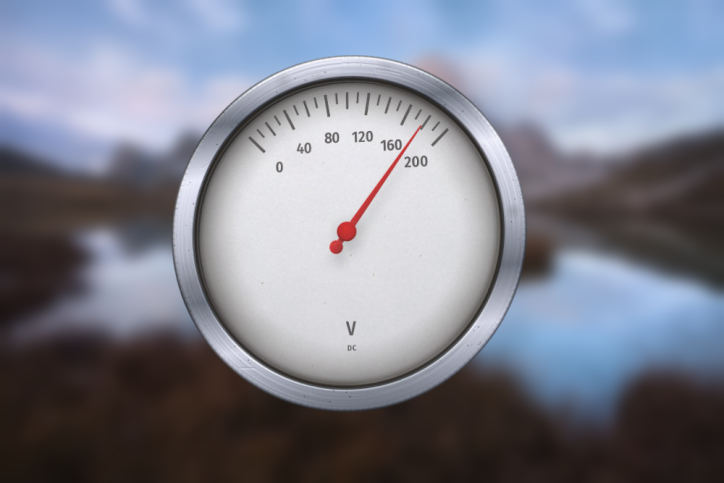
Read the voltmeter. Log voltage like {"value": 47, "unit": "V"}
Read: {"value": 180, "unit": "V"}
